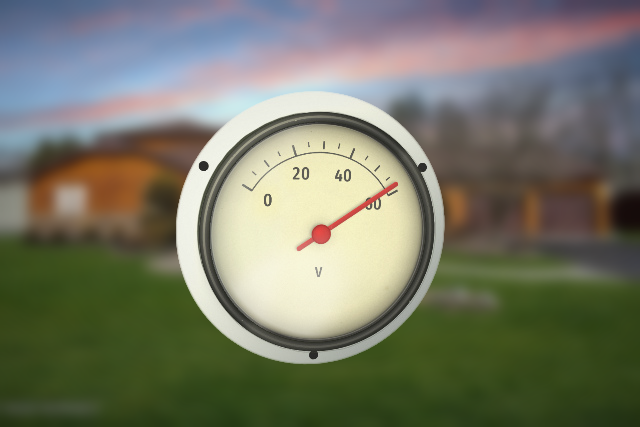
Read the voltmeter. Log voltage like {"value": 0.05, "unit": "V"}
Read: {"value": 57.5, "unit": "V"}
